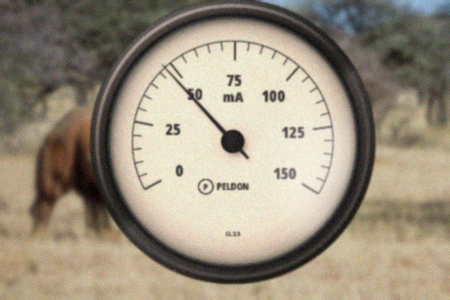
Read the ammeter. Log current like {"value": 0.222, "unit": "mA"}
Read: {"value": 47.5, "unit": "mA"}
